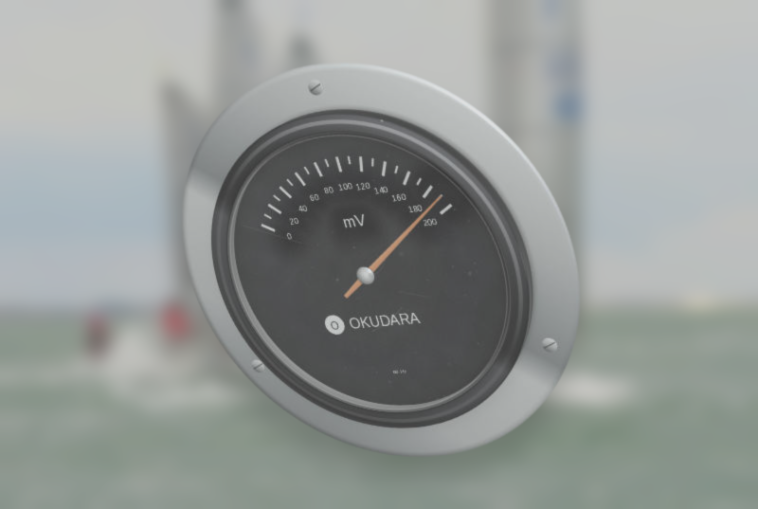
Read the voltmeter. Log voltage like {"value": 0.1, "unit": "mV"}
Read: {"value": 190, "unit": "mV"}
